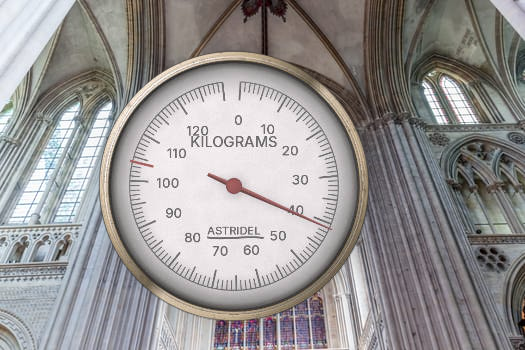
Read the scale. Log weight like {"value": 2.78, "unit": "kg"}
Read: {"value": 41, "unit": "kg"}
